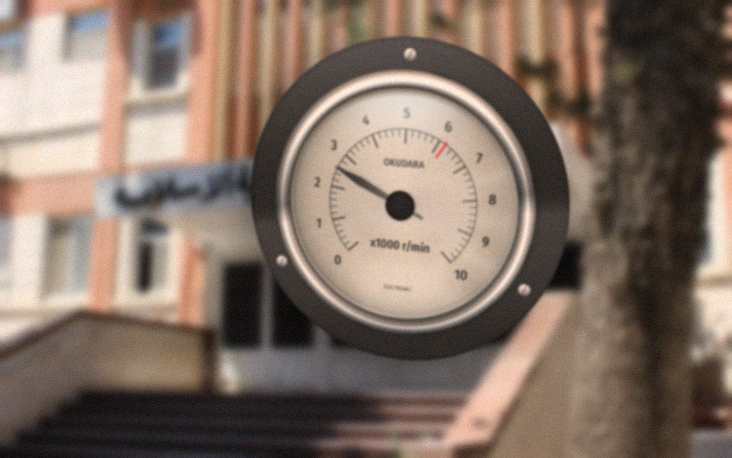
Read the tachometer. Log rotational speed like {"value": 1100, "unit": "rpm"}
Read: {"value": 2600, "unit": "rpm"}
